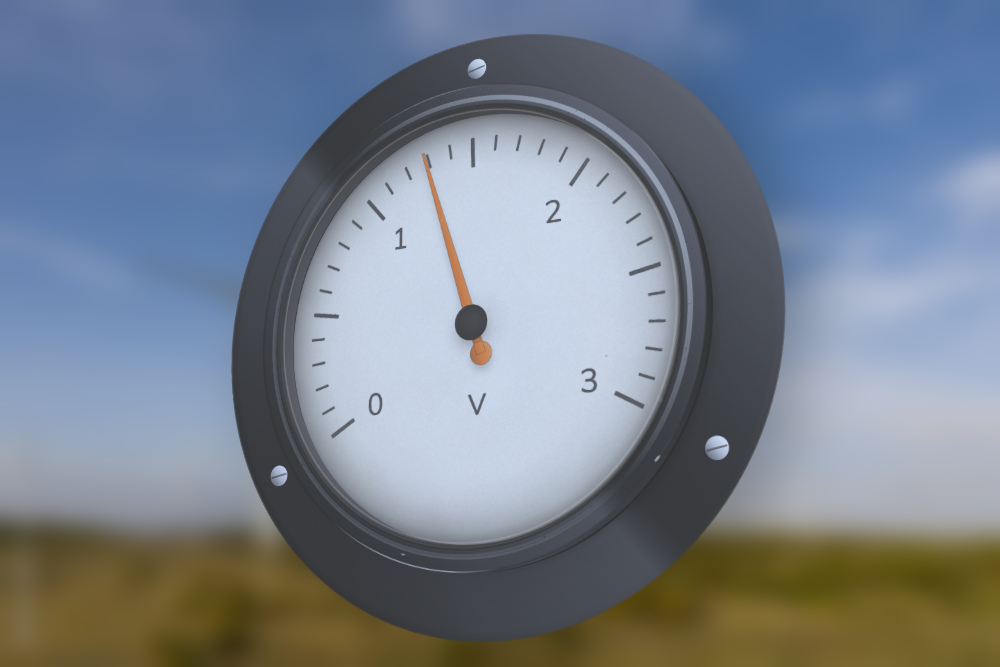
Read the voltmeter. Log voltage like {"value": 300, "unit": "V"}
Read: {"value": 1.3, "unit": "V"}
